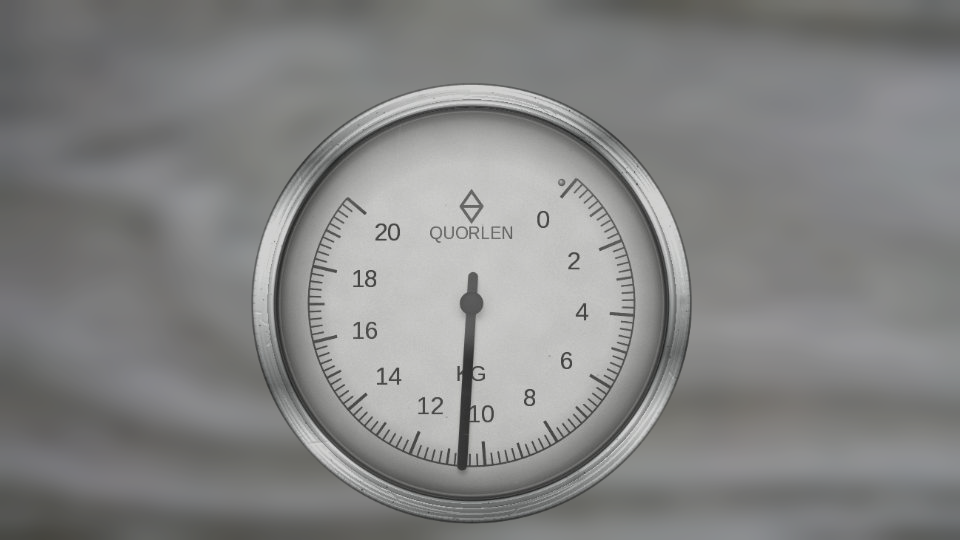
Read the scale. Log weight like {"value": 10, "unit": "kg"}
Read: {"value": 10.6, "unit": "kg"}
